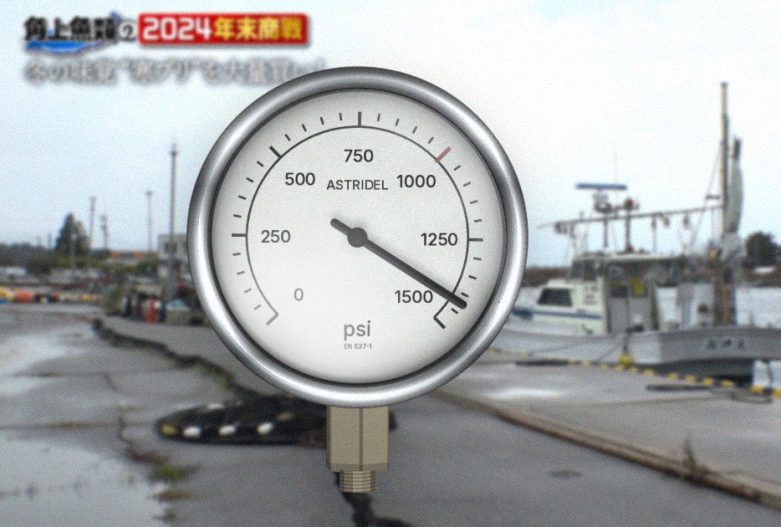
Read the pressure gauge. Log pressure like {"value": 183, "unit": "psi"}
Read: {"value": 1425, "unit": "psi"}
